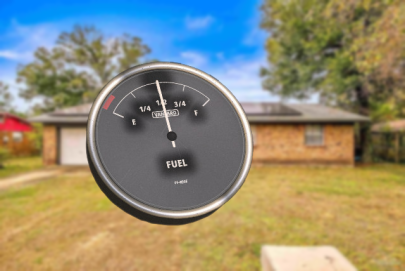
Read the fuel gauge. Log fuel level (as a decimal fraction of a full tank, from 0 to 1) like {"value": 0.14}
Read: {"value": 0.5}
